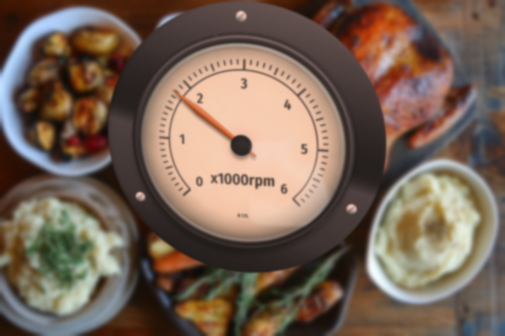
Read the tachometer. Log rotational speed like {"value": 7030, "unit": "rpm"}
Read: {"value": 1800, "unit": "rpm"}
